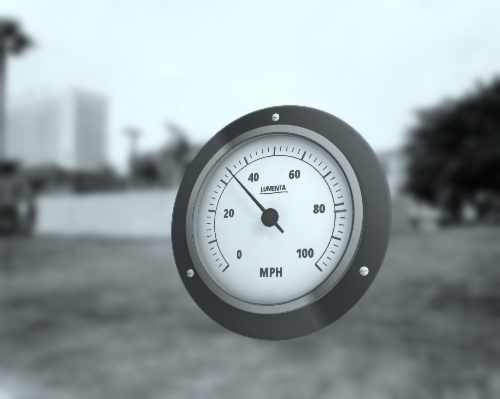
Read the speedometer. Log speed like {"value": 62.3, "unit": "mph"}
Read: {"value": 34, "unit": "mph"}
